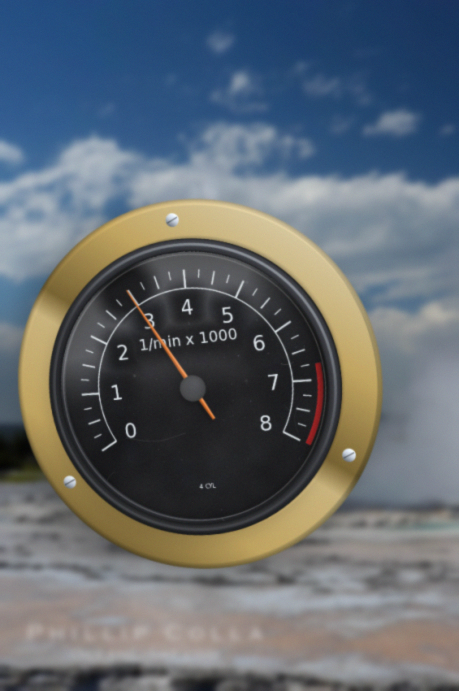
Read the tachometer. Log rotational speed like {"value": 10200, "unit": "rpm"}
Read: {"value": 3000, "unit": "rpm"}
